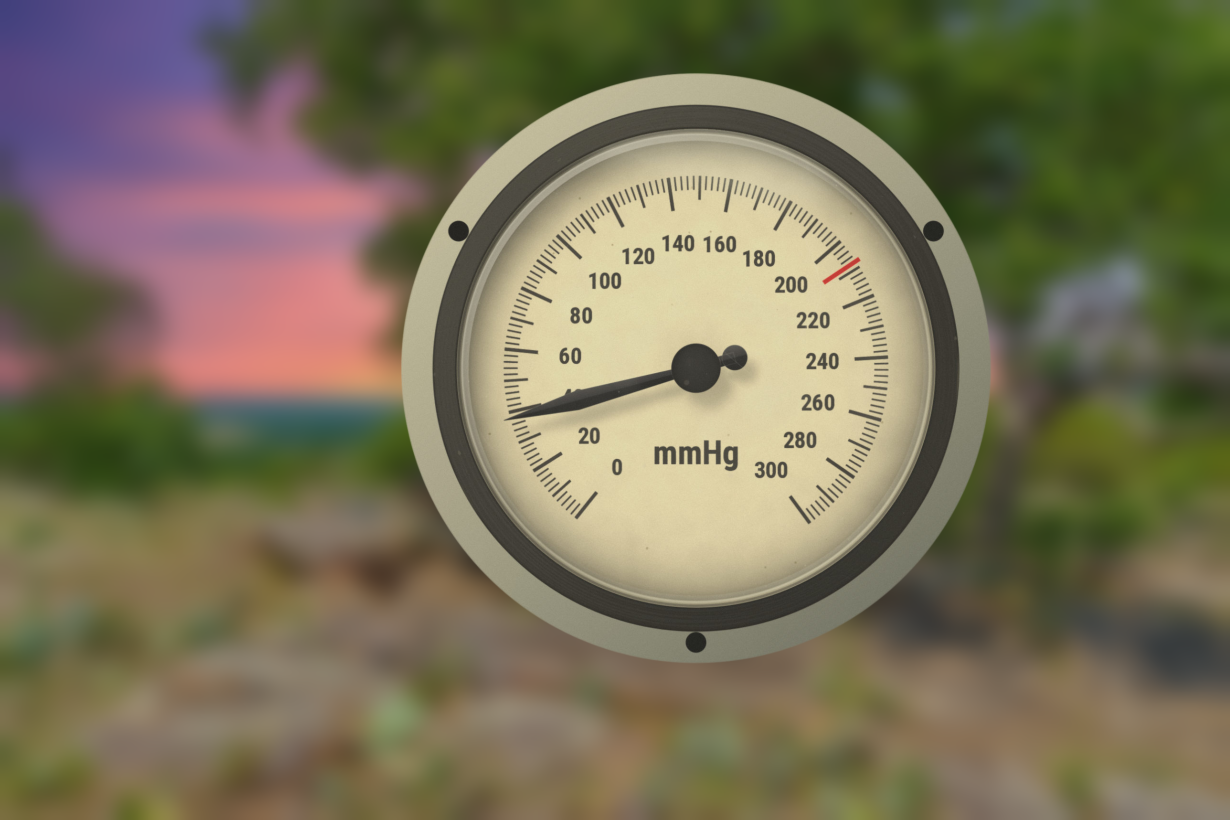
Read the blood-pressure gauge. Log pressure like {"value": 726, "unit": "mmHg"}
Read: {"value": 38, "unit": "mmHg"}
